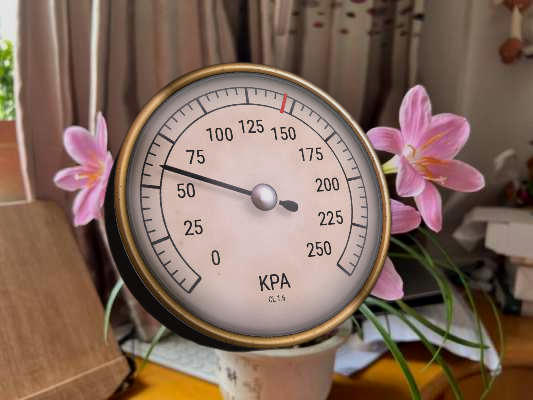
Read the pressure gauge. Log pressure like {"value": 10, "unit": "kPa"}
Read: {"value": 60, "unit": "kPa"}
